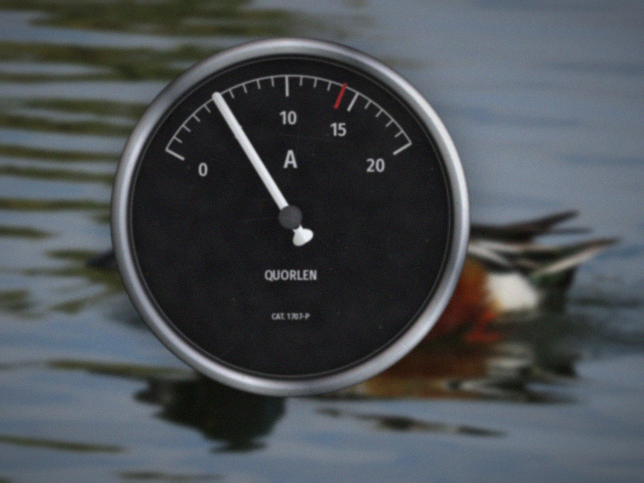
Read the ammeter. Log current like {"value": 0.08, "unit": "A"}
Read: {"value": 5, "unit": "A"}
